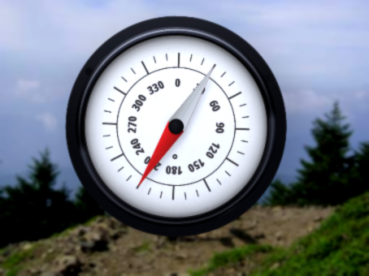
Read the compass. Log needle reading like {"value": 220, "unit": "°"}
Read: {"value": 210, "unit": "°"}
